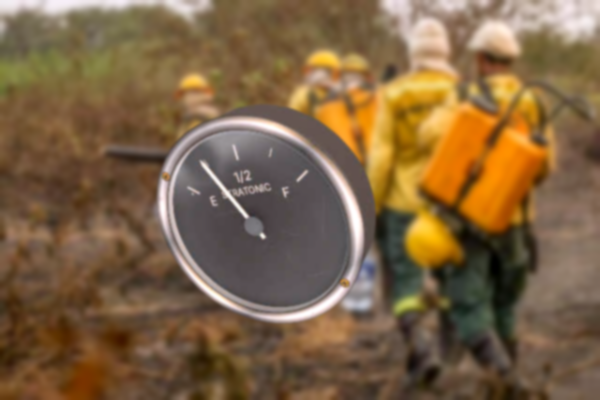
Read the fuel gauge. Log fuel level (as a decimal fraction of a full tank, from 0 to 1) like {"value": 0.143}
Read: {"value": 0.25}
